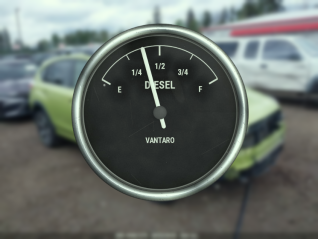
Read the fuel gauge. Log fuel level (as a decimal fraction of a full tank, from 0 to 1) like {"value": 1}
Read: {"value": 0.375}
